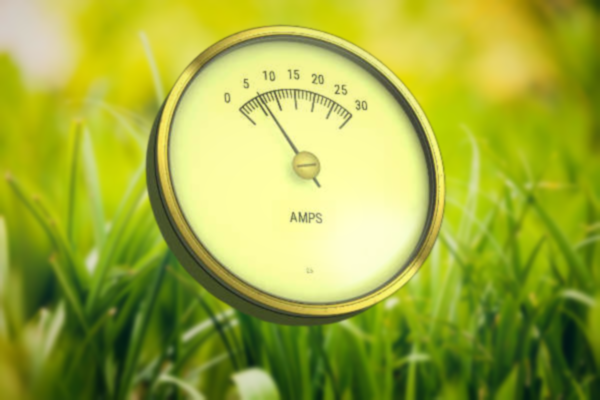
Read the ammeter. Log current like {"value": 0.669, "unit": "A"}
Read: {"value": 5, "unit": "A"}
